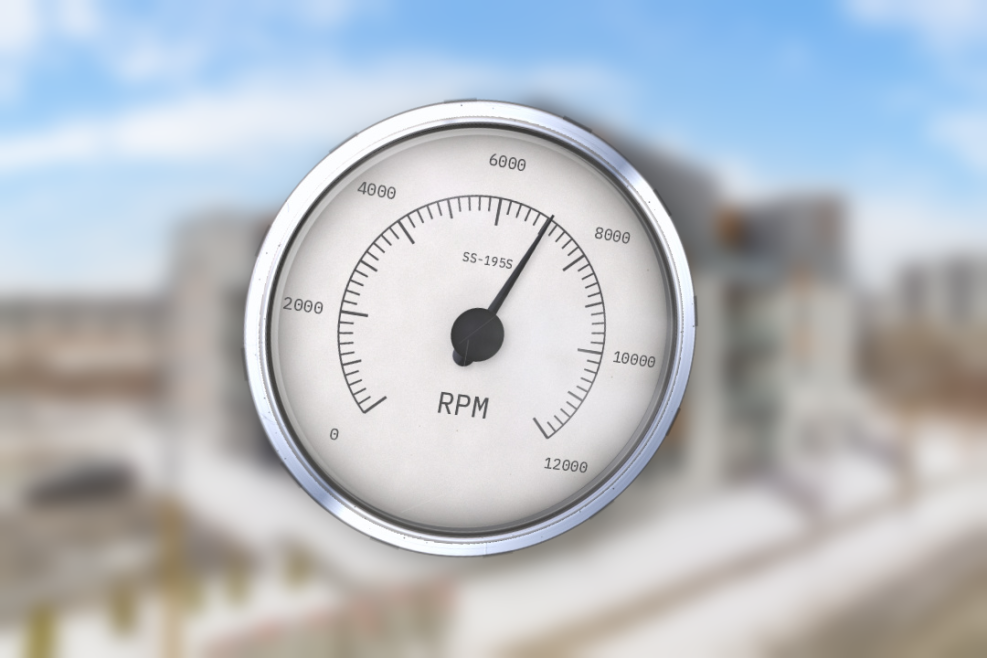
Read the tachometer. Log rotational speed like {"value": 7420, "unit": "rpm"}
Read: {"value": 7000, "unit": "rpm"}
